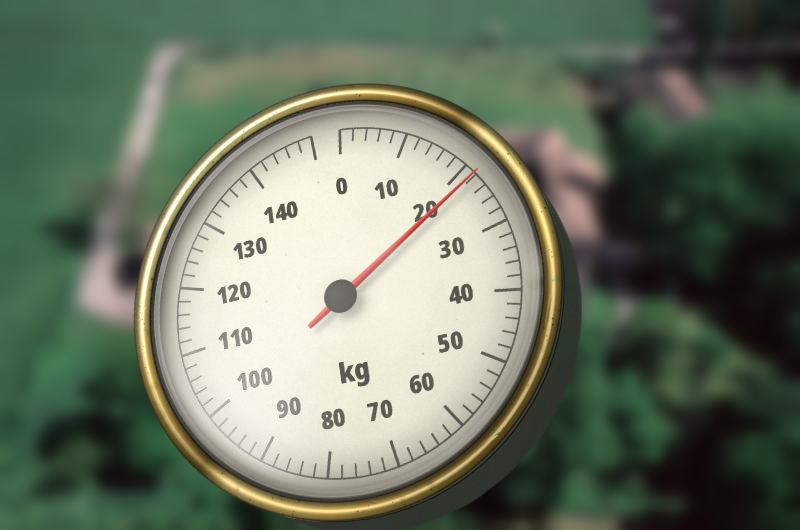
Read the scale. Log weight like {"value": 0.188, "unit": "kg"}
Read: {"value": 22, "unit": "kg"}
